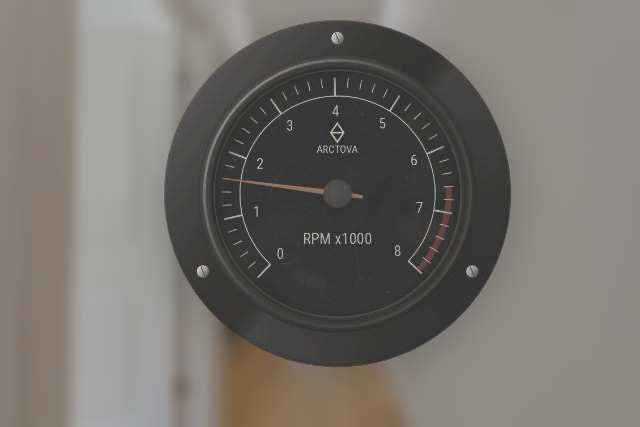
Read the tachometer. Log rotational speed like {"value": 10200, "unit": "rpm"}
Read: {"value": 1600, "unit": "rpm"}
